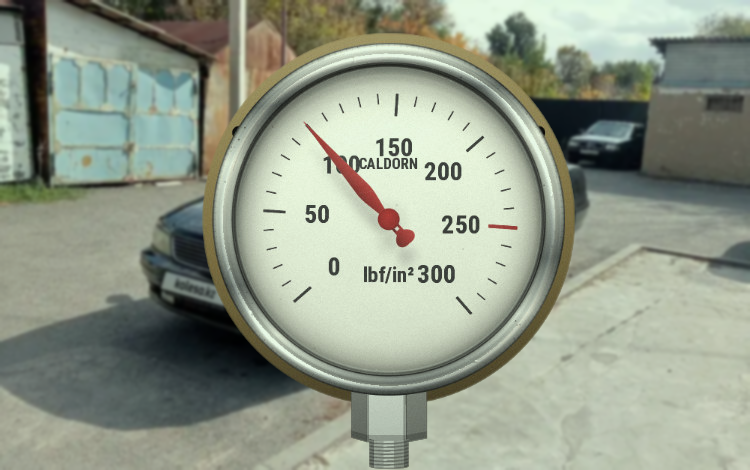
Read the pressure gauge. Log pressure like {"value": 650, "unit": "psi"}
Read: {"value": 100, "unit": "psi"}
